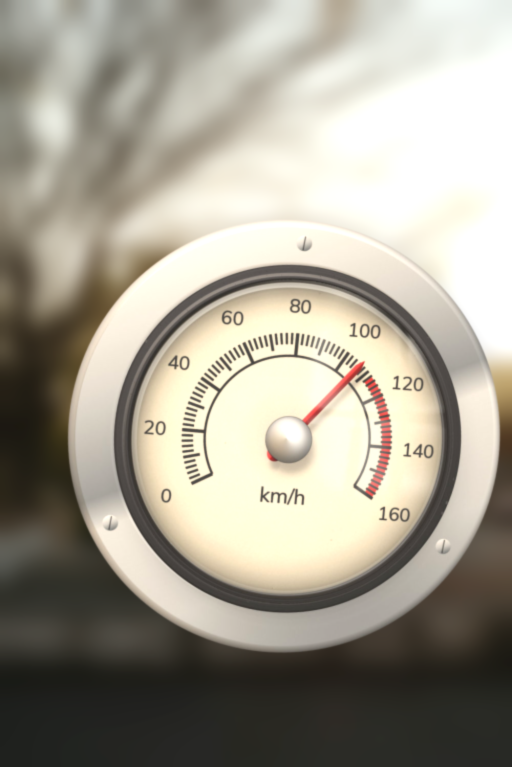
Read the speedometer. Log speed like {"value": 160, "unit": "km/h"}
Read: {"value": 106, "unit": "km/h"}
